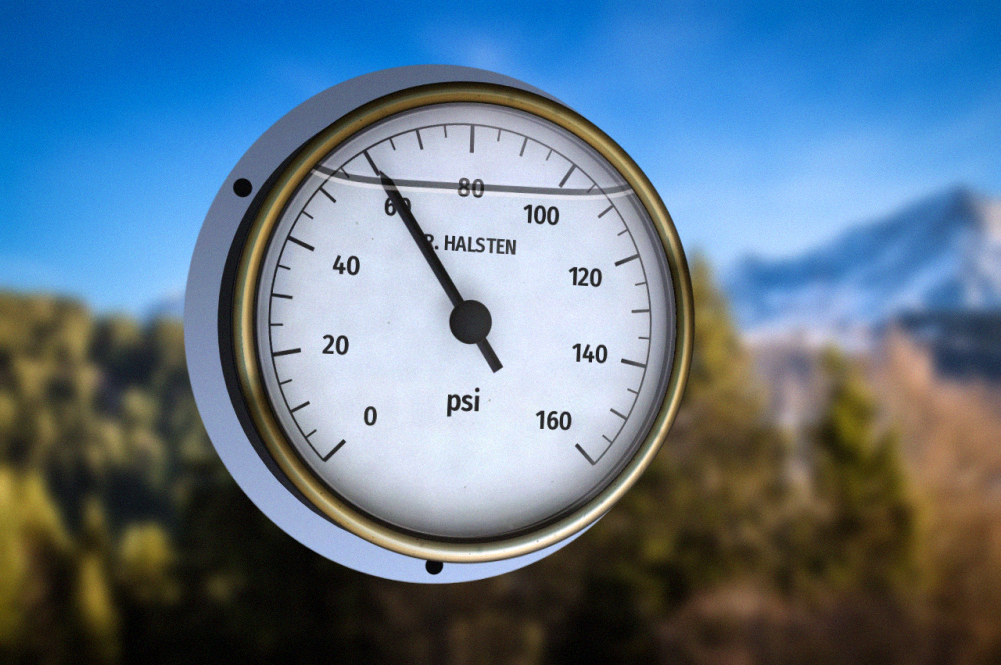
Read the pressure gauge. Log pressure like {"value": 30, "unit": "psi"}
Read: {"value": 60, "unit": "psi"}
